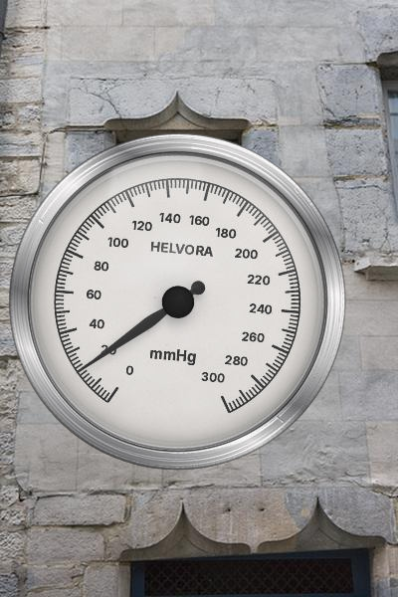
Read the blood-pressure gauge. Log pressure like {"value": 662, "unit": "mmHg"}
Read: {"value": 20, "unit": "mmHg"}
